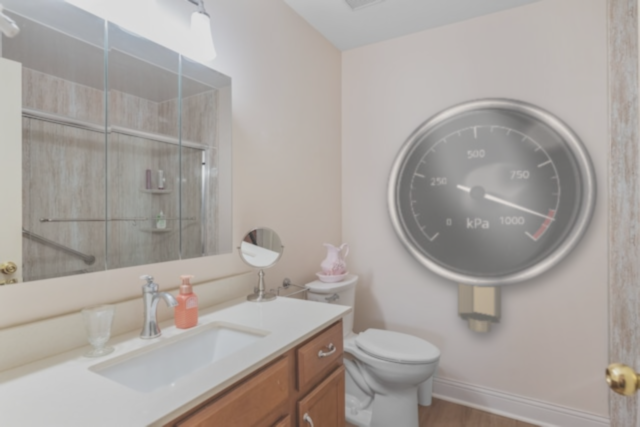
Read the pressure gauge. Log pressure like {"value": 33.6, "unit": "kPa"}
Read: {"value": 925, "unit": "kPa"}
